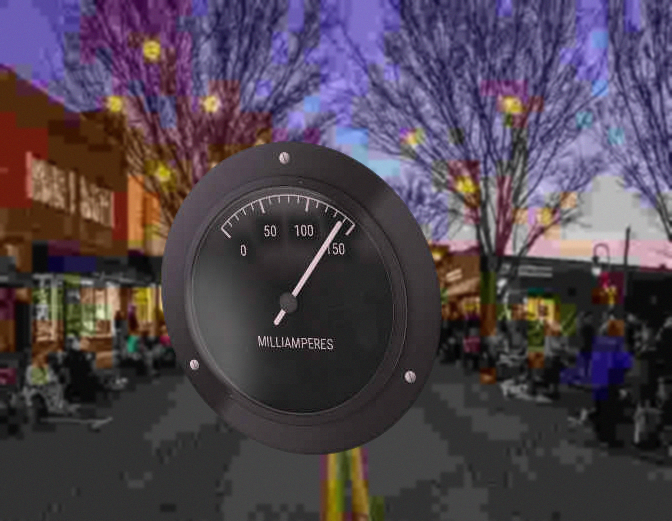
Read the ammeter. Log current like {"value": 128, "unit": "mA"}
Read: {"value": 140, "unit": "mA"}
